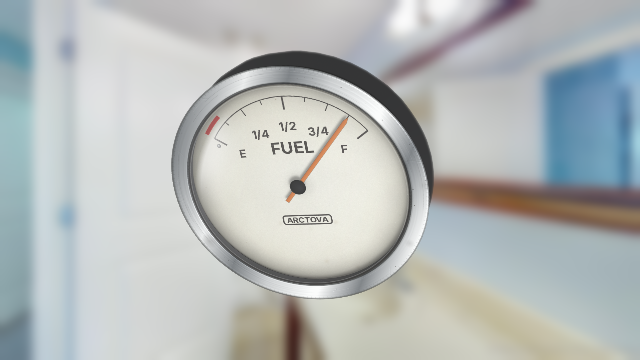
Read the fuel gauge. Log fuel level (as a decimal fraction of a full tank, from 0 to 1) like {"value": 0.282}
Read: {"value": 0.875}
